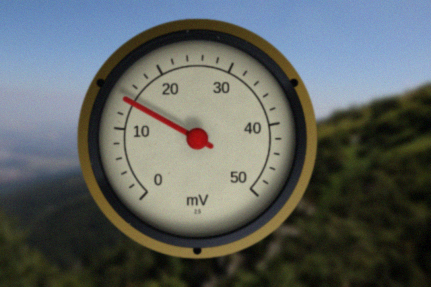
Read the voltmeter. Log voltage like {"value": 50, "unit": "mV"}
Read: {"value": 14, "unit": "mV"}
